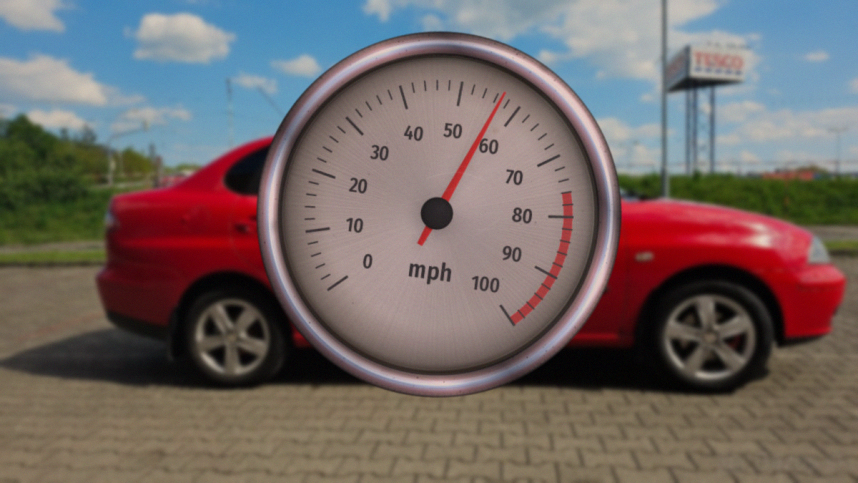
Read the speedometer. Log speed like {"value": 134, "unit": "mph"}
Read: {"value": 57, "unit": "mph"}
